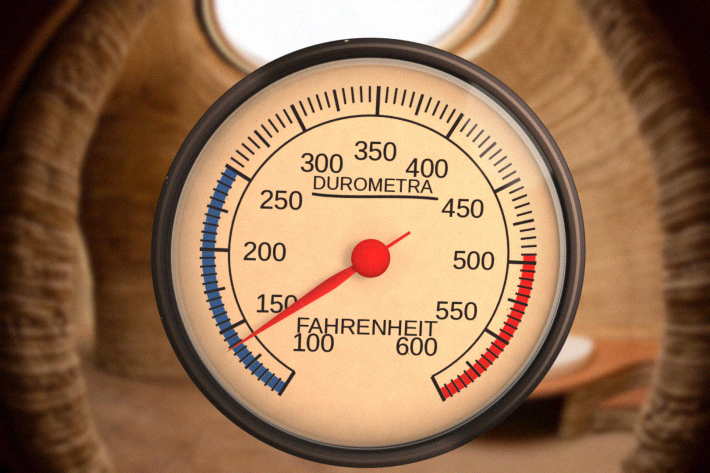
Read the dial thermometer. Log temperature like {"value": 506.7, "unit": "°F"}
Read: {"value": 140, "unit": "°F"}
